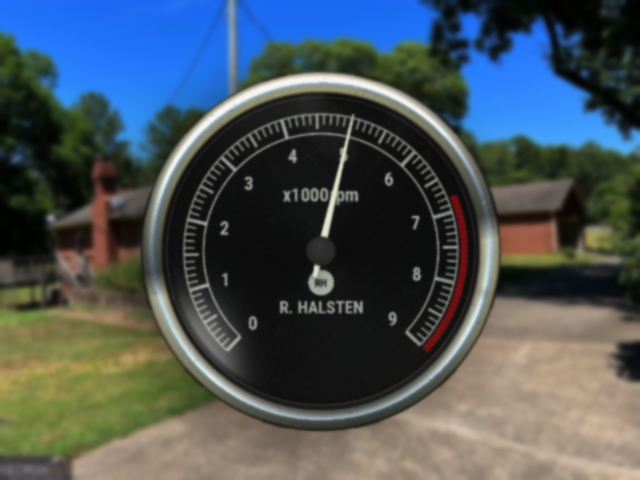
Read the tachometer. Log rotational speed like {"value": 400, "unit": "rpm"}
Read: {"value": 5000, "unit": "rpm"}
